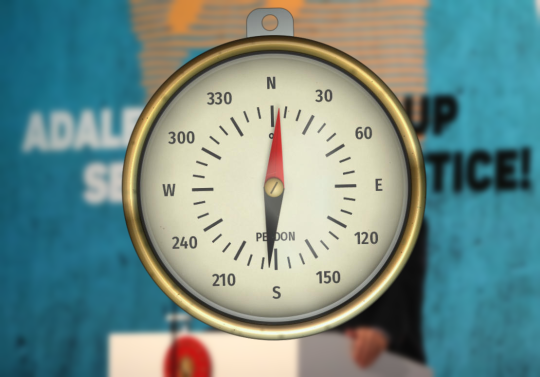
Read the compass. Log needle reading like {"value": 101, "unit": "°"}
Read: {"value": 5, "unit": "°"}
